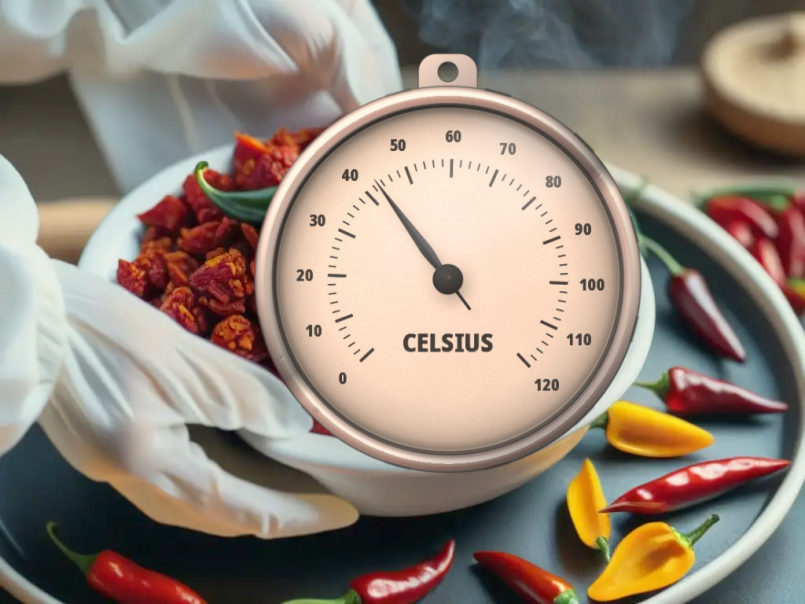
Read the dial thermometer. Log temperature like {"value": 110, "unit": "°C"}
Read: {"value": 43, "unit": "°C"}
